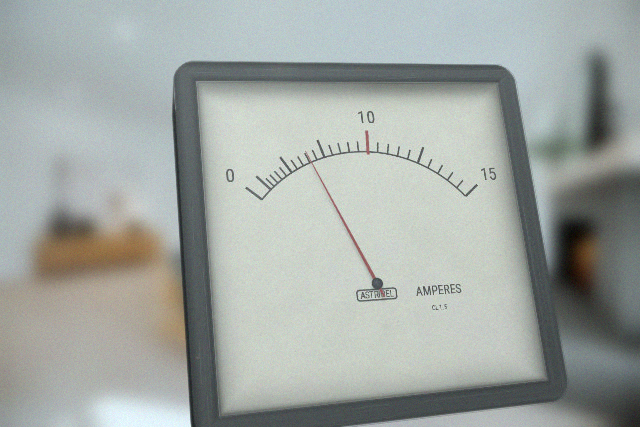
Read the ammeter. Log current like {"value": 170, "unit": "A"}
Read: {"value": 6.5, "unit": "A"}
